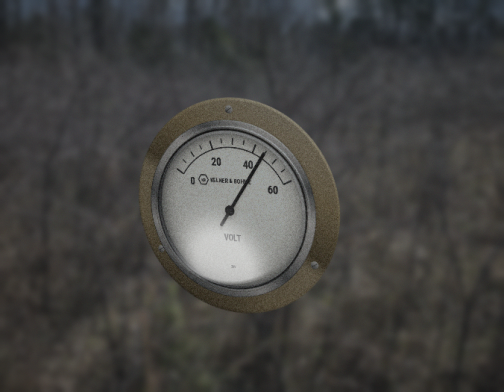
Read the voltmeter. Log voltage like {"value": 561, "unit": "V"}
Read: {"value": 45, "unit": "V"}
